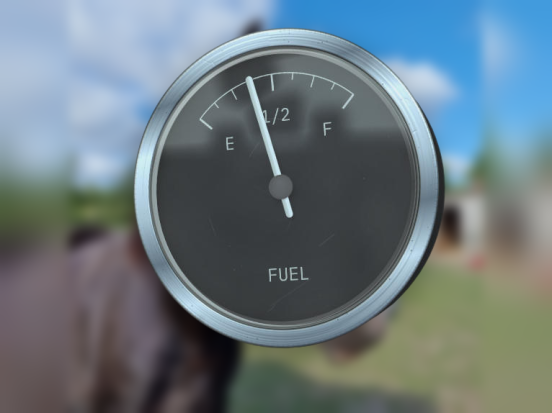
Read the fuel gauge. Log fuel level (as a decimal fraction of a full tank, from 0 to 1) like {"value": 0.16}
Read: {"value": 0.375}
